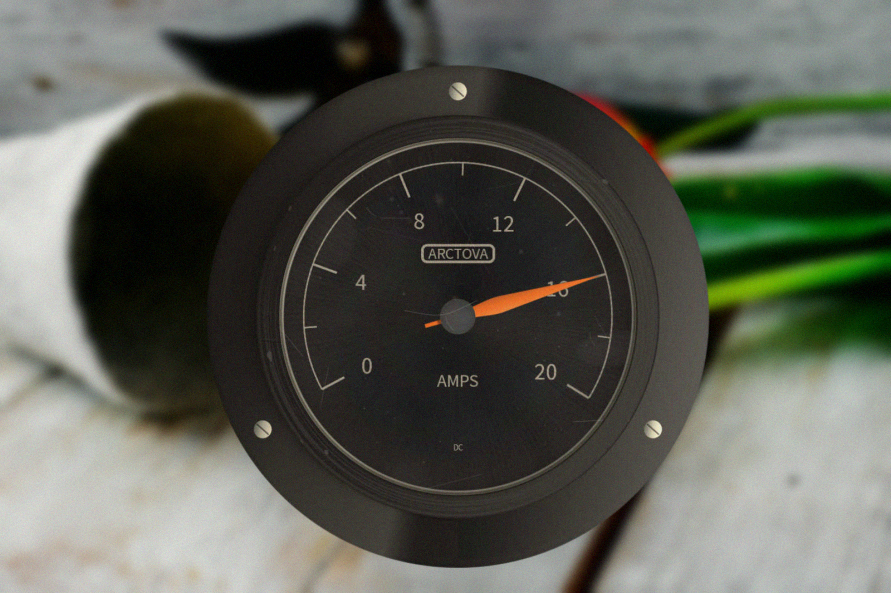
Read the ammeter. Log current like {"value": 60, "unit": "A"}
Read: {"value": 16, "unit": "A"}
